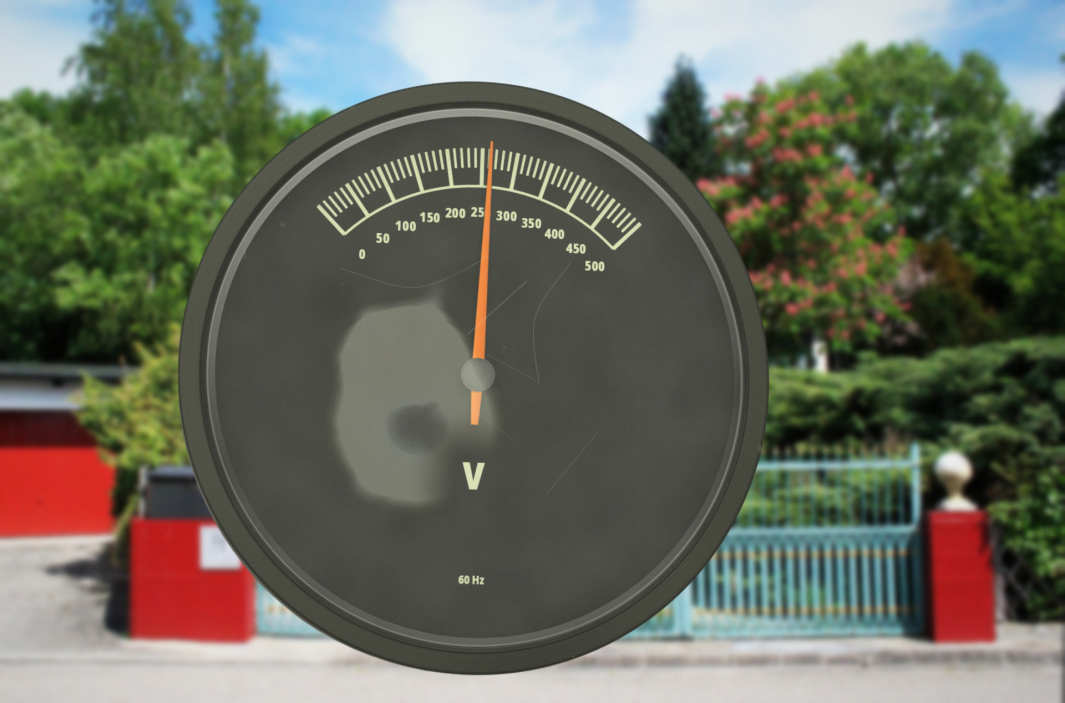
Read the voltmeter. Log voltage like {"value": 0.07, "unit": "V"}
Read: {"value": 260, "unit": "V"}
